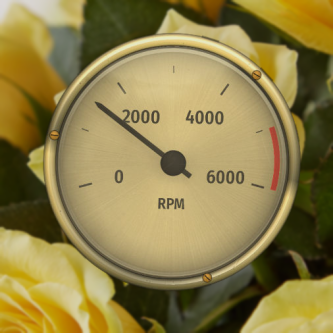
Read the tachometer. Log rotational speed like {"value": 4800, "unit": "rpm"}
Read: {"value": 1500, "unit": "rpm"}
